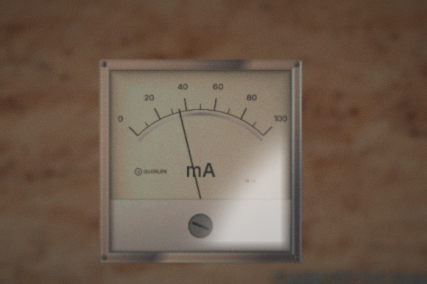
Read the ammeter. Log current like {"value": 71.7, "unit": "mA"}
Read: {"value": 35, "unit": "mA"}
